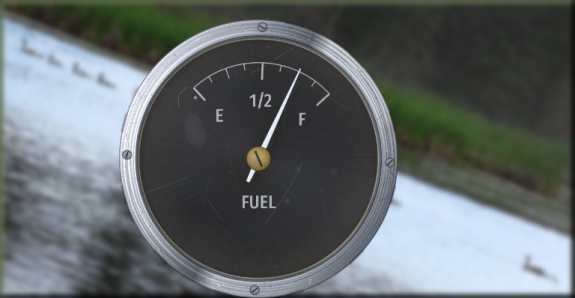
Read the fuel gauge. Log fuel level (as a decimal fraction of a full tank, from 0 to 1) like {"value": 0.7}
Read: {"value": 0.75}
